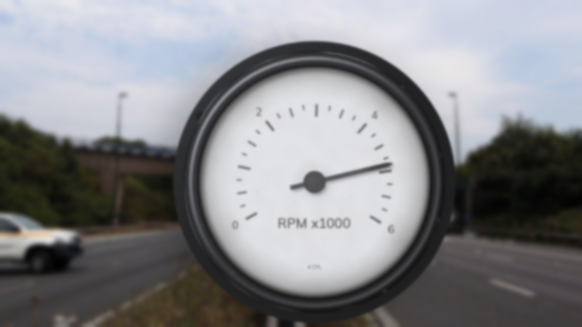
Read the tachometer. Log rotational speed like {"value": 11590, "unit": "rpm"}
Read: {"value": 4875, "unit": "rpm"}
